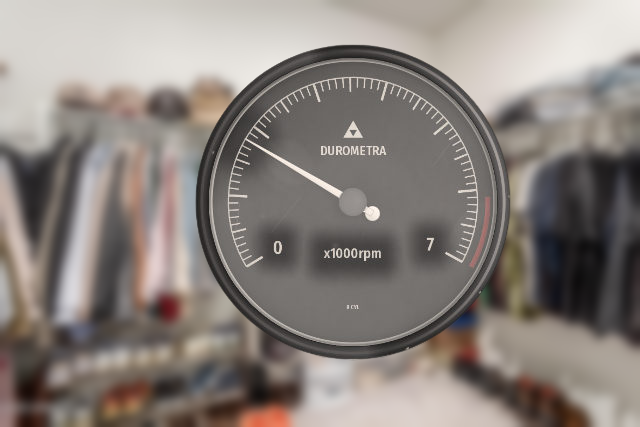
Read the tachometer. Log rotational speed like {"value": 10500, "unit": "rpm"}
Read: {"value": 1800, "unit": "rpm"}
